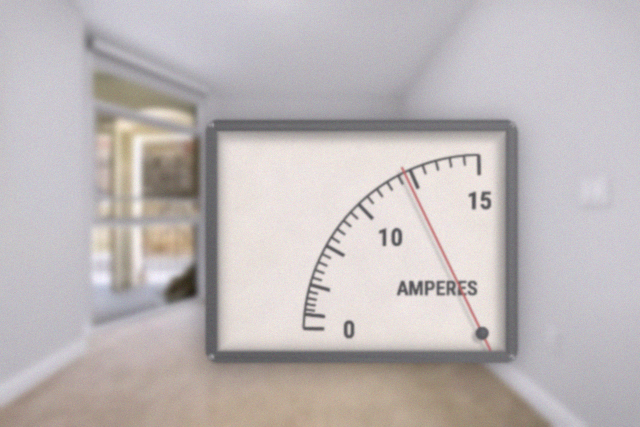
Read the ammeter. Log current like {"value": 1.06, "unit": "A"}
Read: {"value": 12.25, "unit": "A"}
